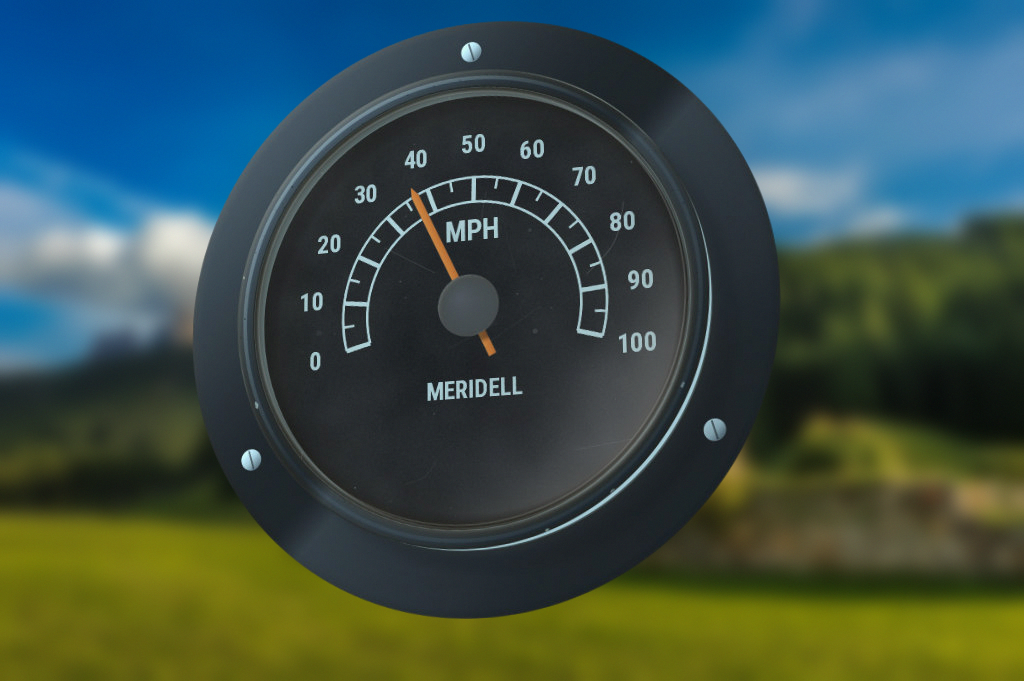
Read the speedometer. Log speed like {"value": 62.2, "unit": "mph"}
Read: {"value": 37.5, "unit": "mph"}
